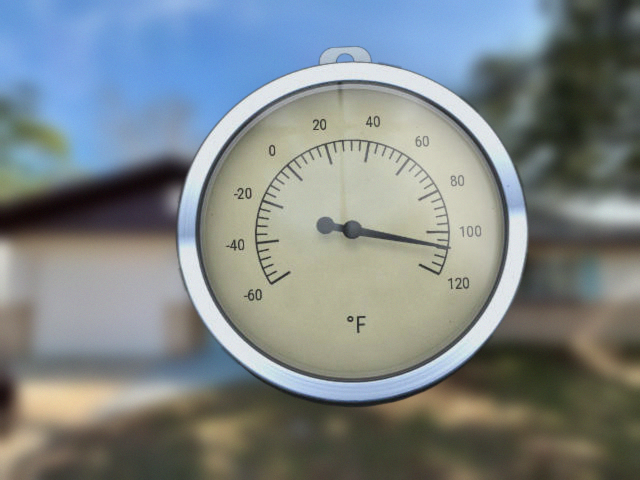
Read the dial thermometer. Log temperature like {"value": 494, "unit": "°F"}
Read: {"value": 108, "unit": "°F"}
